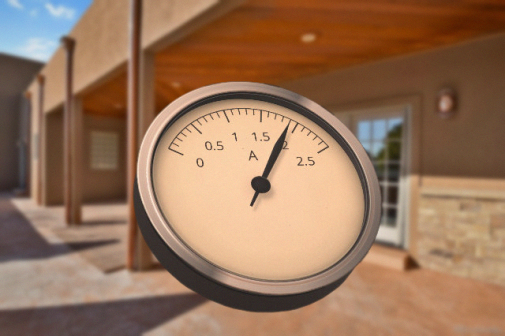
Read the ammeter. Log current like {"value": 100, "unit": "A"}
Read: {"value": 1.9, "unit": "A"}
